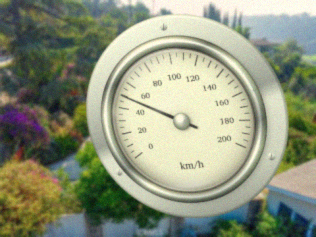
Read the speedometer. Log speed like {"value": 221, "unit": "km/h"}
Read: {"value": 50, "unit": "km/h"}
